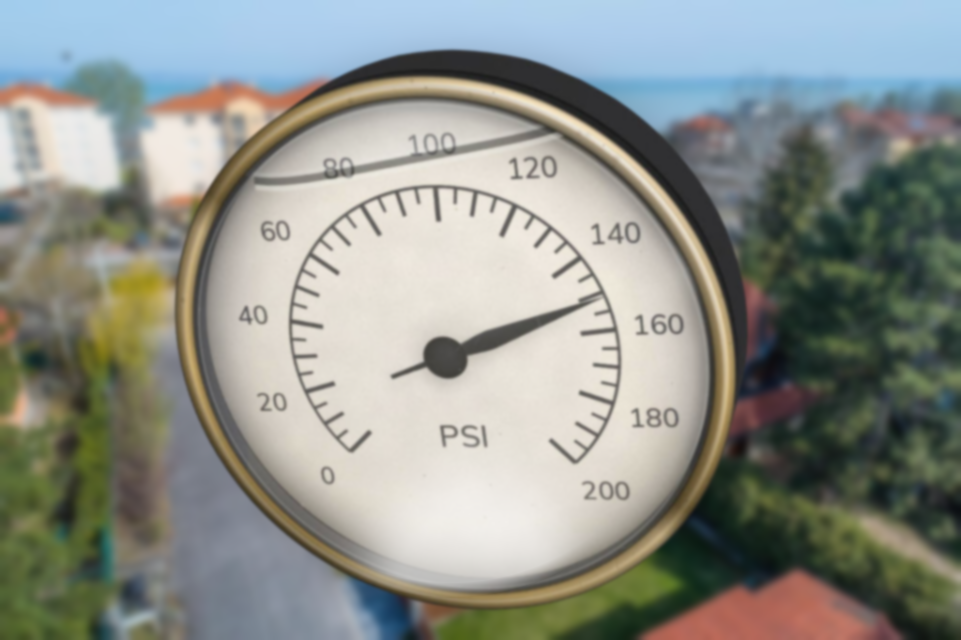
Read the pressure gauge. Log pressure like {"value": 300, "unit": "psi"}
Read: {"value": 150, "unit": "psi"}
